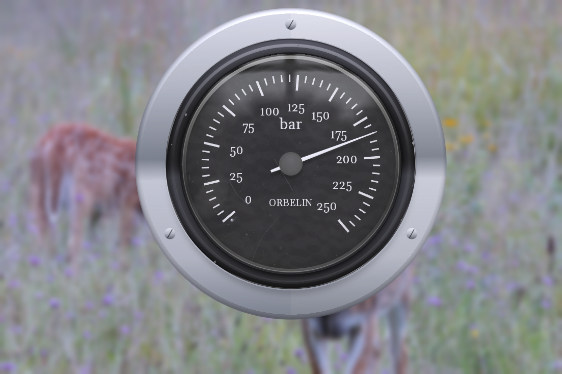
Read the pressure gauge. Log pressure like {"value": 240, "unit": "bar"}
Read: {"value": 185, "unit": "bar"}
